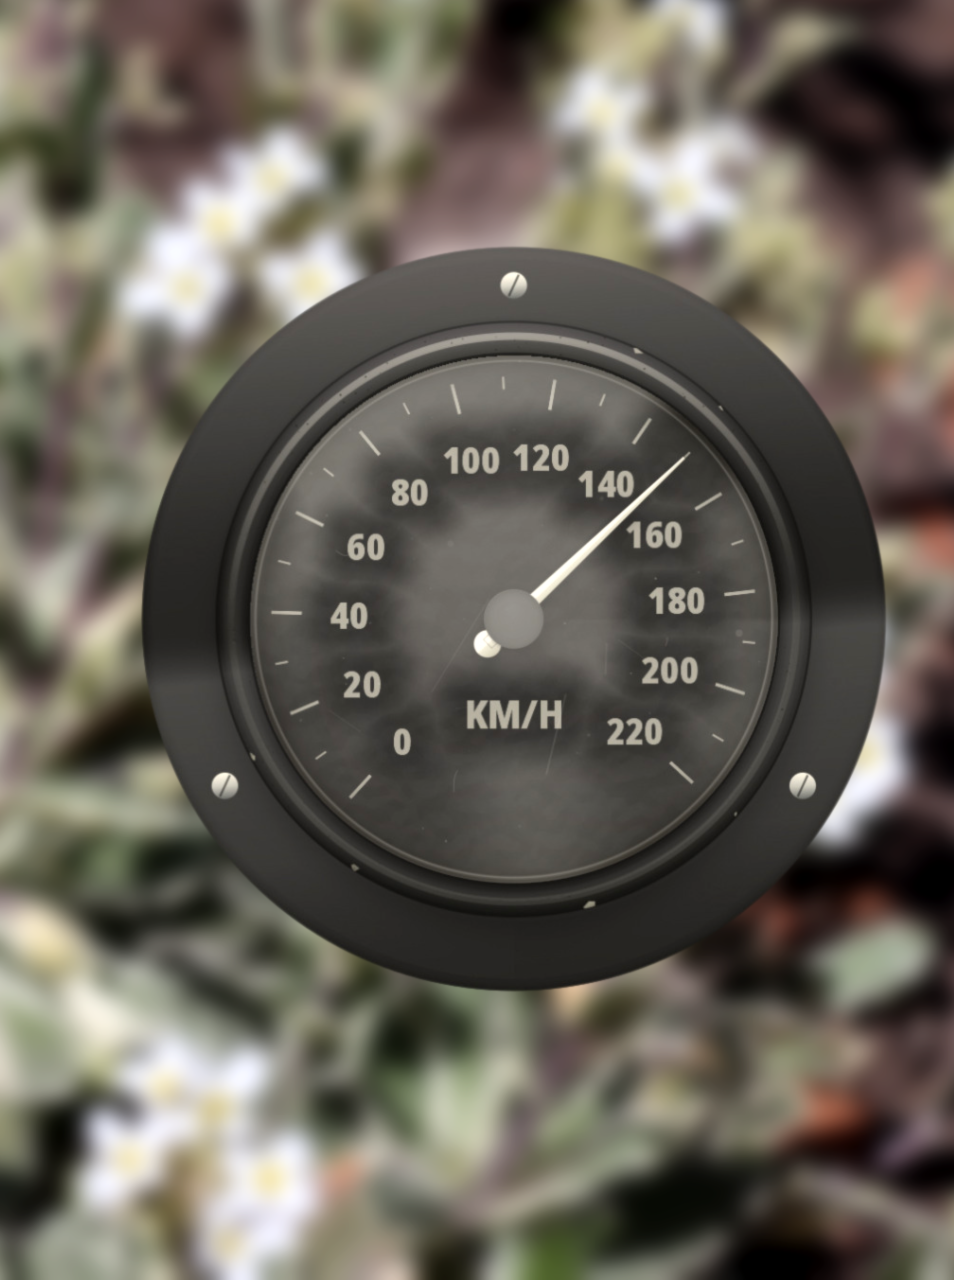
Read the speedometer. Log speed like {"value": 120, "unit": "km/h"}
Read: {"value": 150, "unit": "km/h"}
